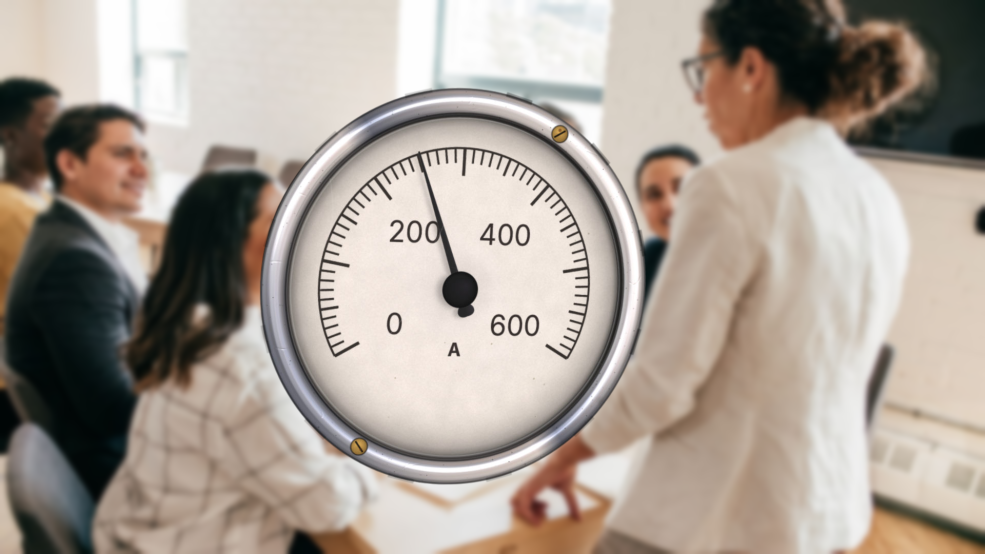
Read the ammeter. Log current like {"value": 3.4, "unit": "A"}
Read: {"value": 250, "unit": "A"}
